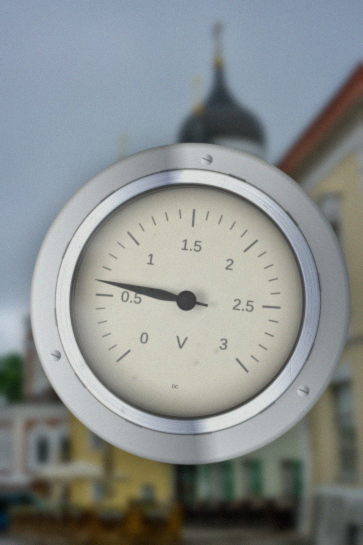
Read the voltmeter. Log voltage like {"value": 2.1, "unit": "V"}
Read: {"value": 0.6, "unit": "V"}
